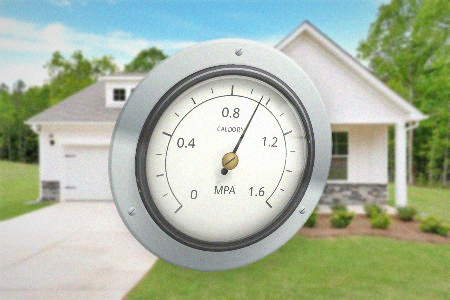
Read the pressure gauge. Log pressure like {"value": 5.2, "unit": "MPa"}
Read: {"value": 0.95, "unit": "MPa"}
